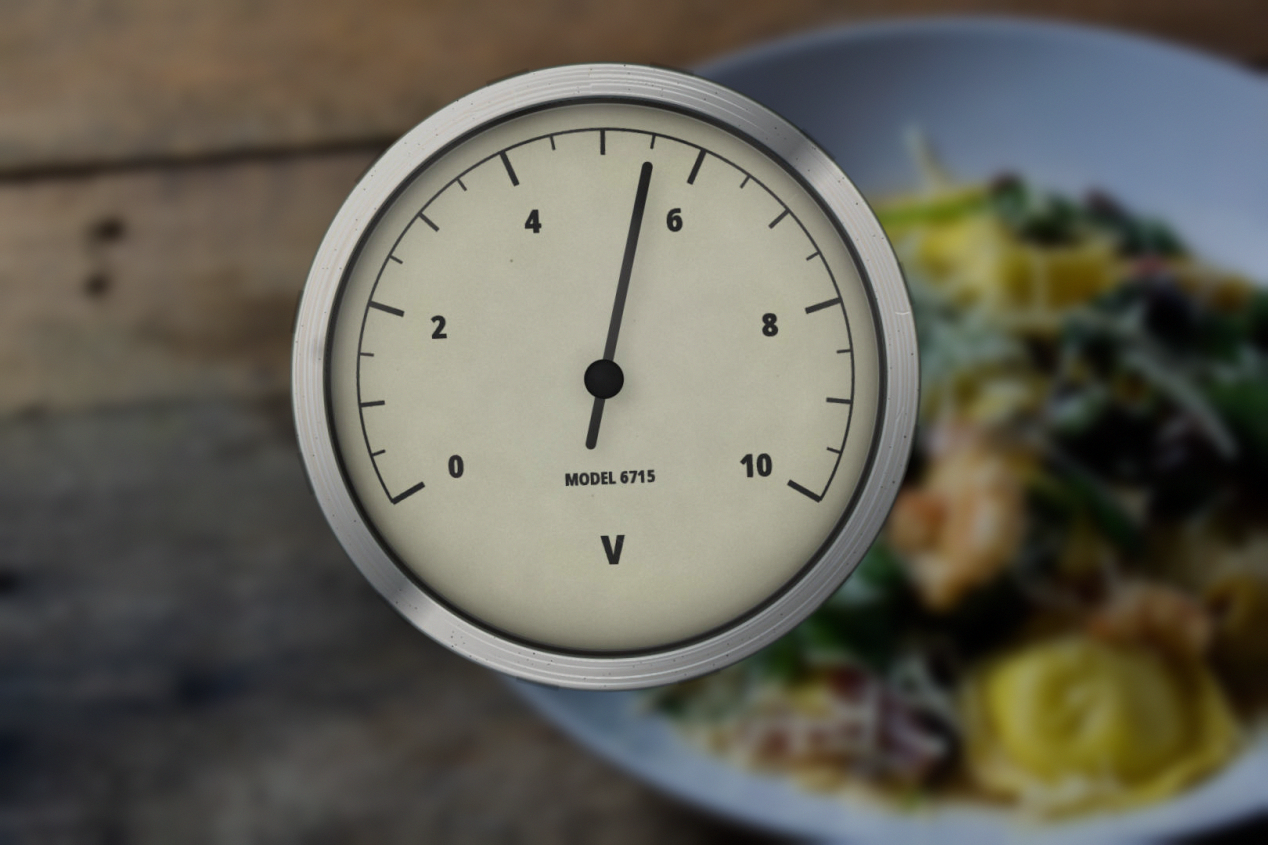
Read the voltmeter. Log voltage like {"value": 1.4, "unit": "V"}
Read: {"value": 5.5, "unit": "V"}
